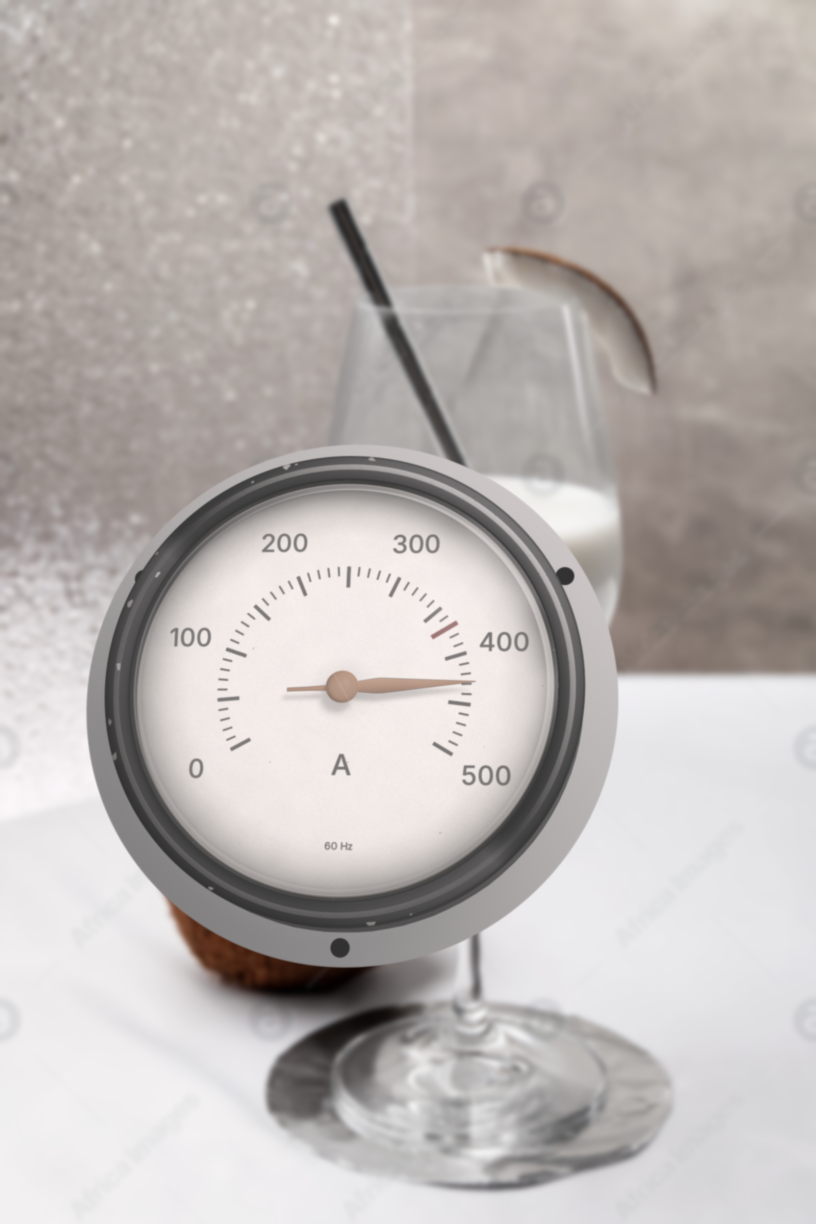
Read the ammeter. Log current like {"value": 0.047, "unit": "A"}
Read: {"value": 430, "unit": "A"}
